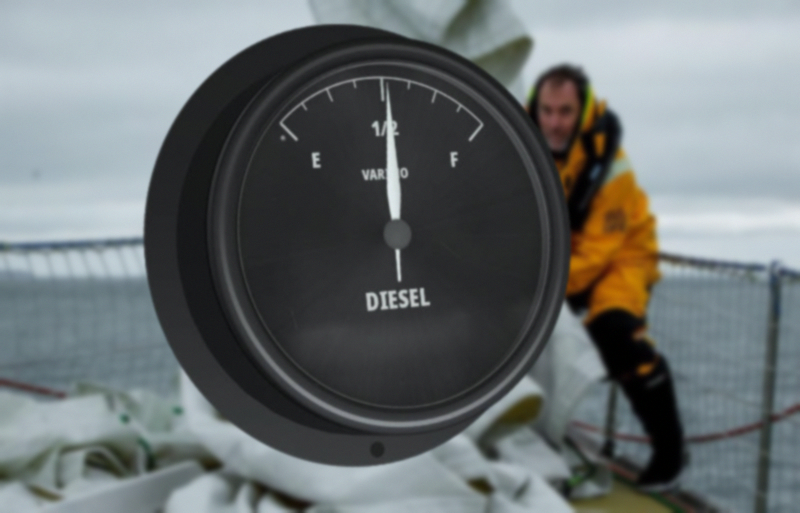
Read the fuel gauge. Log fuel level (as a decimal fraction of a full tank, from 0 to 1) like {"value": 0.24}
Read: {"value": 0.5}
